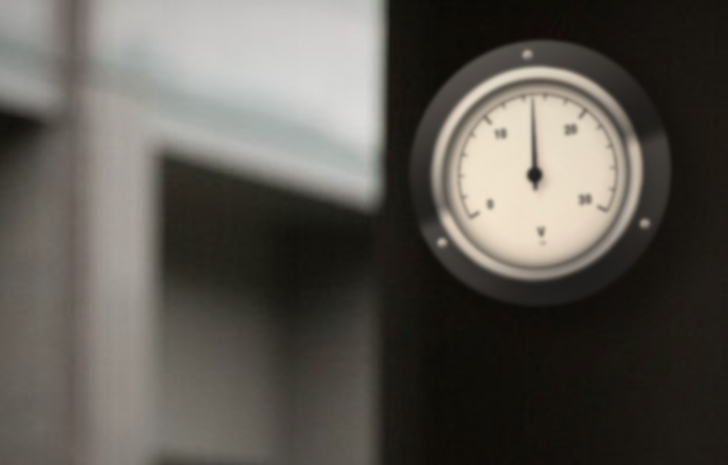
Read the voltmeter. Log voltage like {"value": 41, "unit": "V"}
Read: {"value": 15, "unit": "V"}
